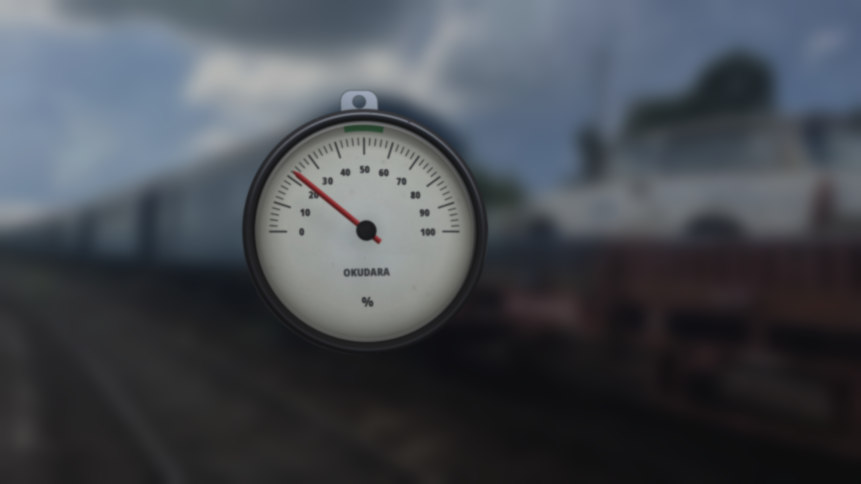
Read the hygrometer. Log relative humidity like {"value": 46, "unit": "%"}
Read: {"value": 22, "unit": "%"}
